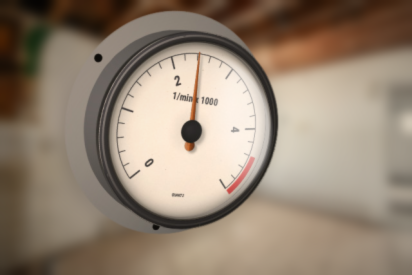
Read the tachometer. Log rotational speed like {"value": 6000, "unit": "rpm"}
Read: {"value": 2400, "unit": "rpm"}
